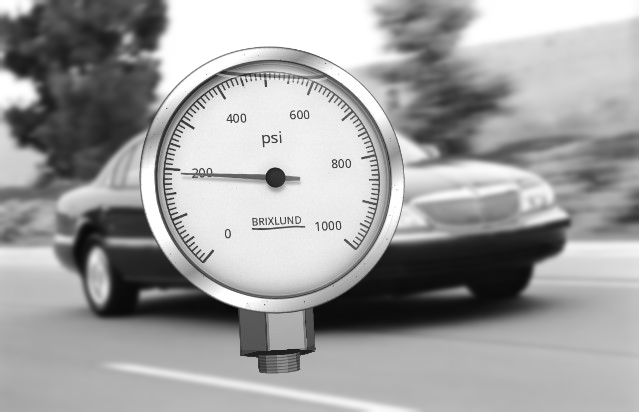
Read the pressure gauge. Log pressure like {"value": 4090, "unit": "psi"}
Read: {"value": 190, "unit": "psi"}
